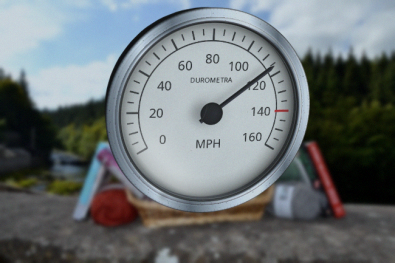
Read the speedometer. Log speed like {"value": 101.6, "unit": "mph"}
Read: {"value": 115, "unit": "mph"}
